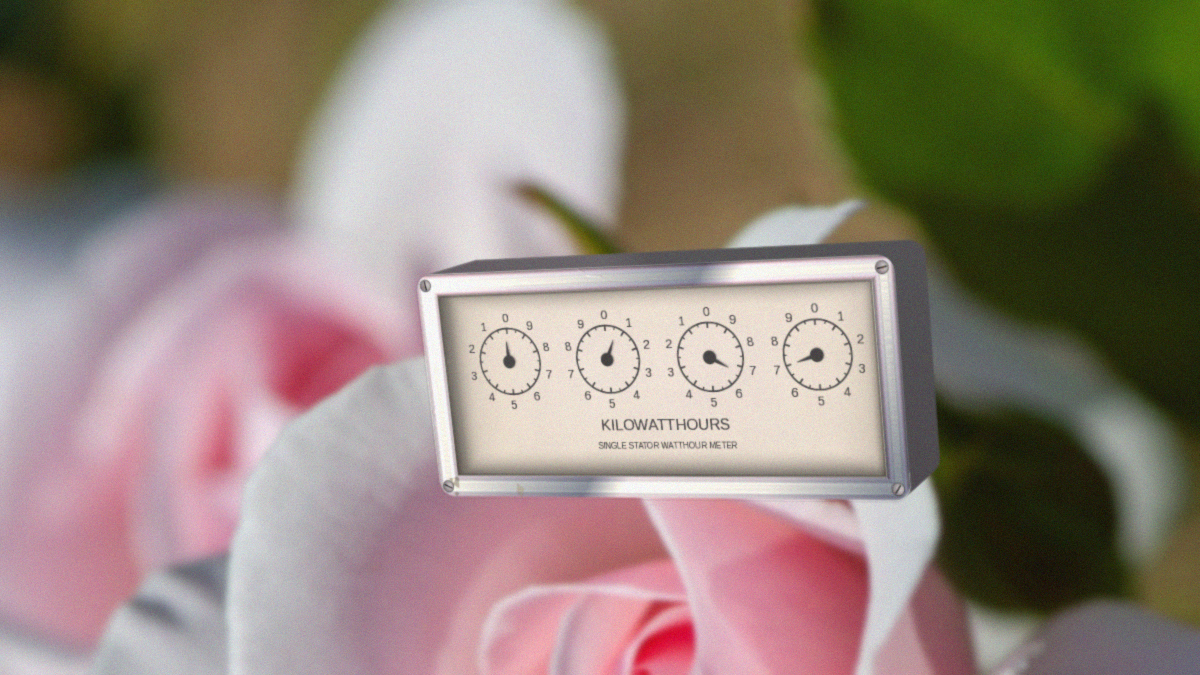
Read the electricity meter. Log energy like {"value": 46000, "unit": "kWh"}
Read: {"value": 67, "unit": "kWh"}
